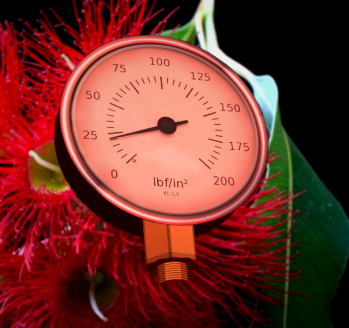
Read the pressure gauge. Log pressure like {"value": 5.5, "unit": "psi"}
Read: {"value": 20, "unit": "psi"}
